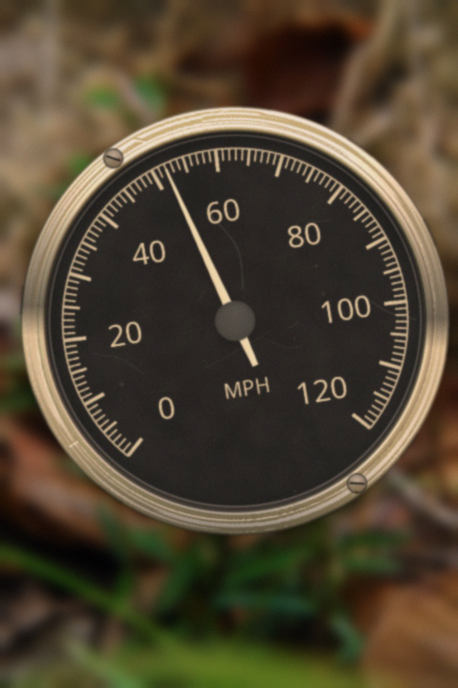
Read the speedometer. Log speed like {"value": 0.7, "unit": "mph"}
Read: {"value": 52, "unit": "mph"}
